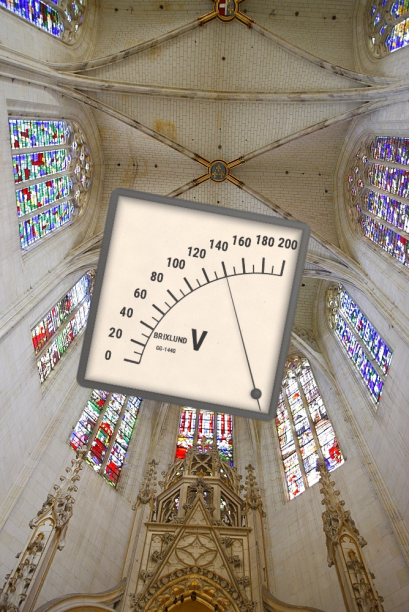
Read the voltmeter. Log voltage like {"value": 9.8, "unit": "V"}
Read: {"value": 140, "unit": "V"}
